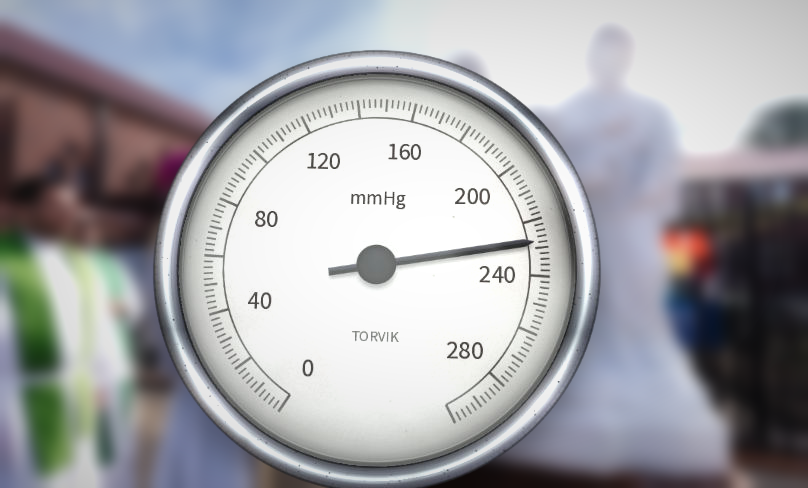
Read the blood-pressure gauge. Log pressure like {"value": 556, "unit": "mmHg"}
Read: {"value": 228, "unit": "mmHg"}
